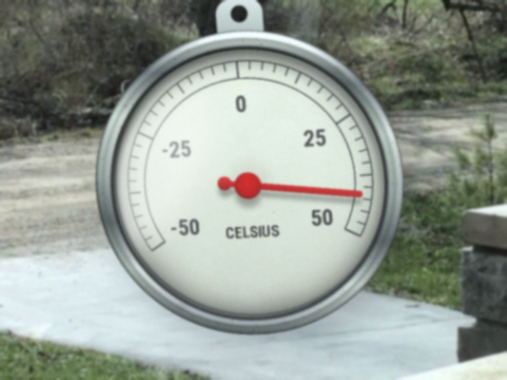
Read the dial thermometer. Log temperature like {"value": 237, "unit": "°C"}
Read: {"value": 41.25, "unit": "°C"}
